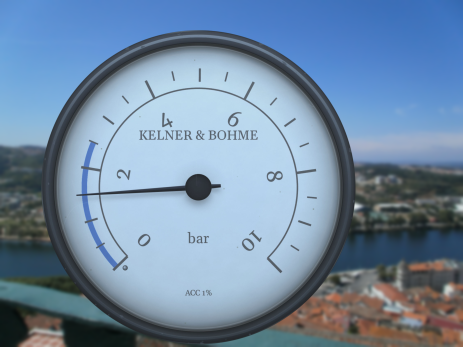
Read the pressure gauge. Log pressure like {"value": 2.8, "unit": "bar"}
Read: {"value": 1.5, "unit": "bar"}
